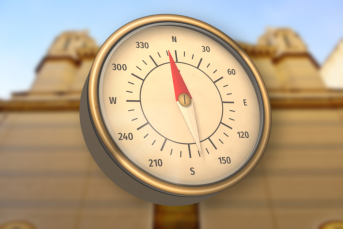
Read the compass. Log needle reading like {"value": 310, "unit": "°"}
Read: {"value": 350, "unit": "°"}
